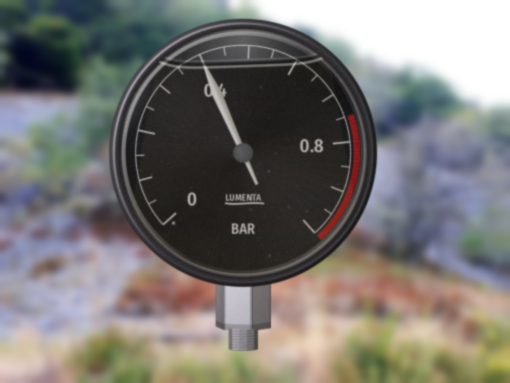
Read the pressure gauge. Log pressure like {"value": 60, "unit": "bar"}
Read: {"value": 0.4, "unit": "bar"}
